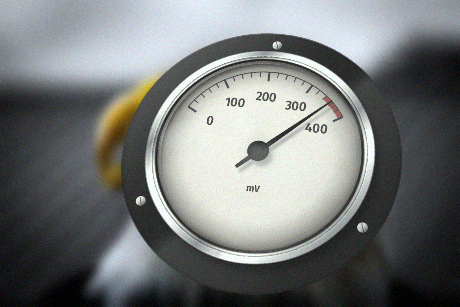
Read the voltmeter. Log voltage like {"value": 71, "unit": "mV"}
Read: {"value": 360, "unit": "mV"}
